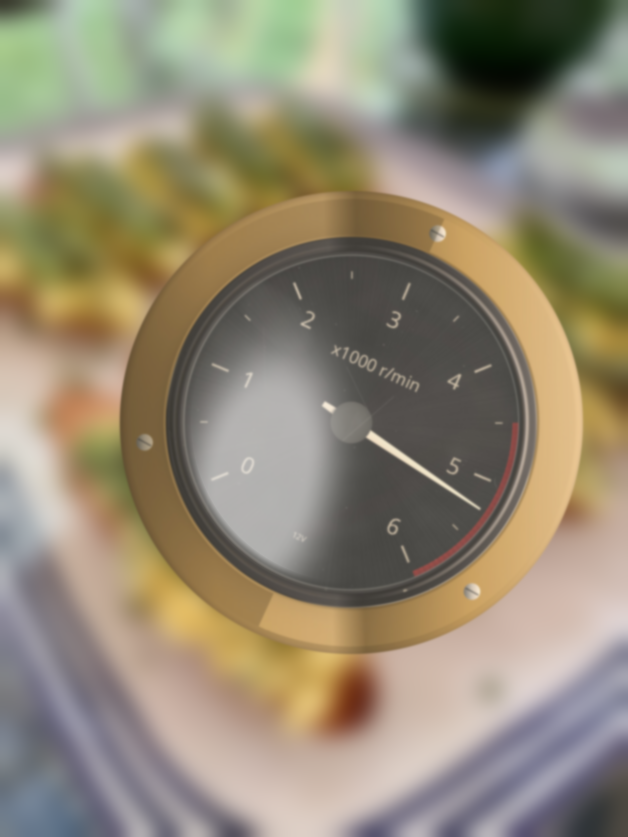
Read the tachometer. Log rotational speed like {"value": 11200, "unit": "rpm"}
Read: {"value": 5250, "unit": "rpm"}
